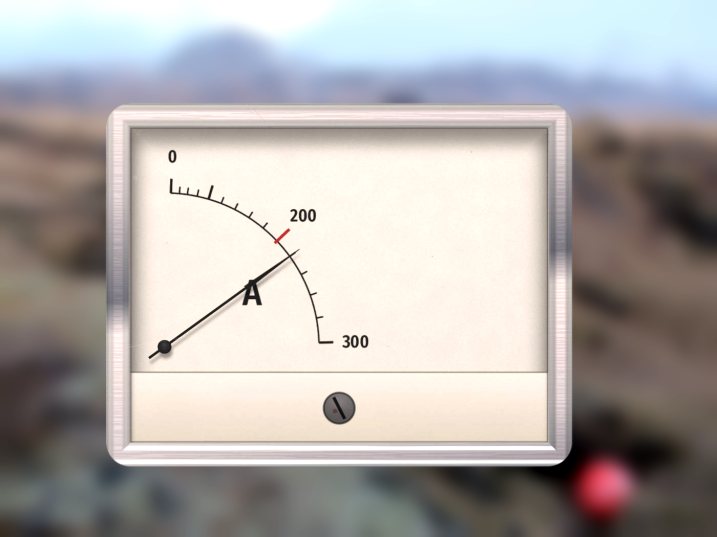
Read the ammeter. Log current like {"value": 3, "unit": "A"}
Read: {"value": 220, "unit": "A"}
